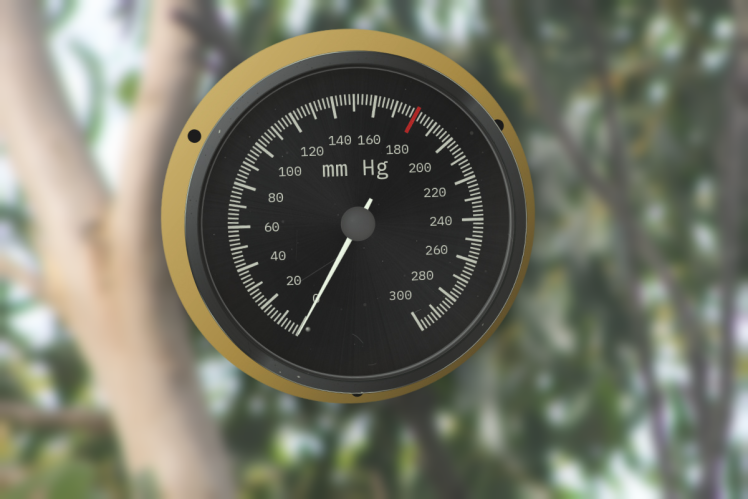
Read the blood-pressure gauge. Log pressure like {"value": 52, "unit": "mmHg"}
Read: {"value": 0, "unit": "mmHg"}
